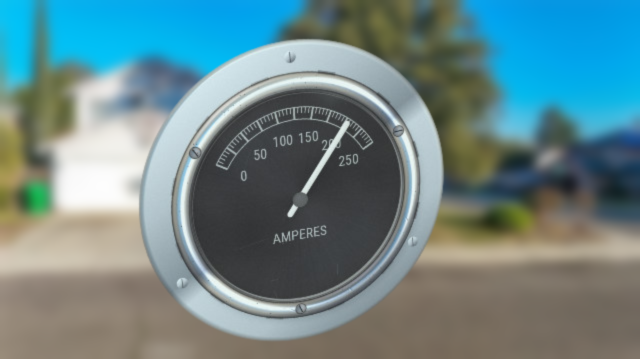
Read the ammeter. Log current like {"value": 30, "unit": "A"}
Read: {"value": 200, "unit": "A"}
